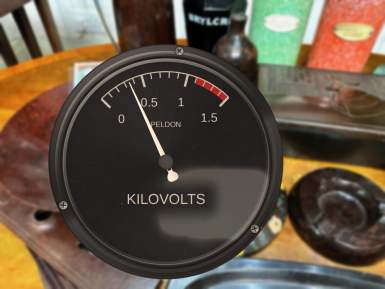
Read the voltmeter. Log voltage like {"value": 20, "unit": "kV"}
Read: {"value": 0.35, "unit": "kV"}
